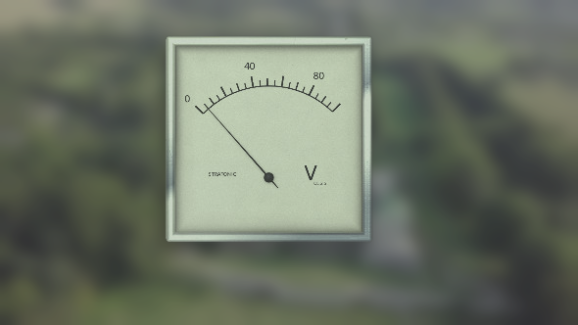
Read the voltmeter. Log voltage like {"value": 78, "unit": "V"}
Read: {"value": 5, "unit": "V"}
